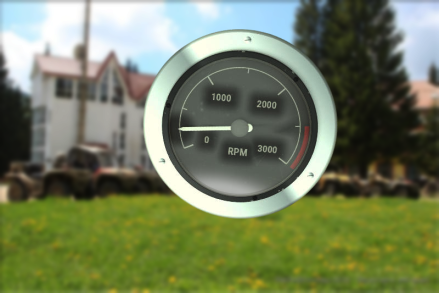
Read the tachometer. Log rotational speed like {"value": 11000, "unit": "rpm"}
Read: {"value": 250, "unit": "rpm"}
